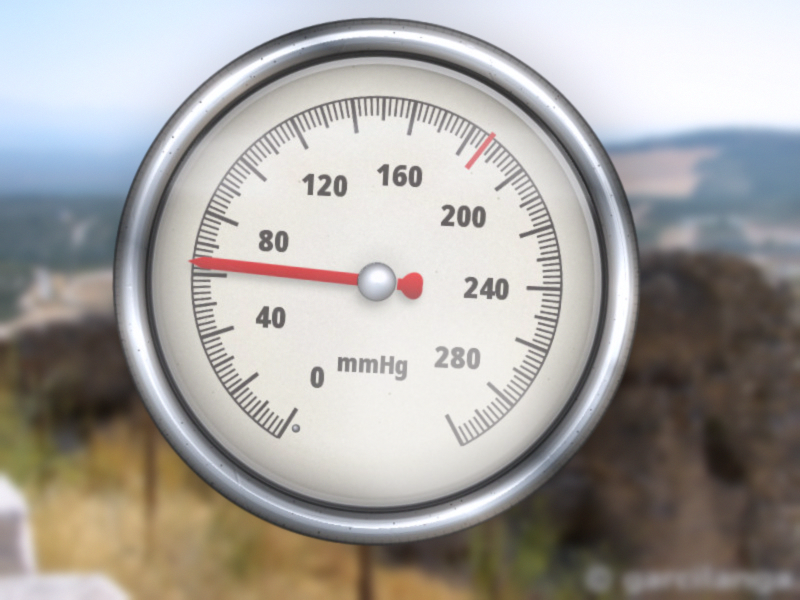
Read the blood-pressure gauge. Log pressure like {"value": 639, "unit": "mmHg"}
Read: {"value": 64, "unit": "mmHg"}
